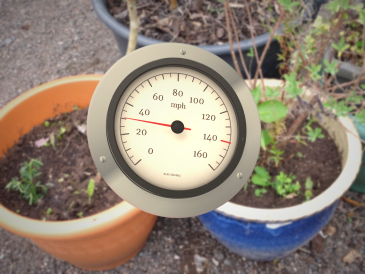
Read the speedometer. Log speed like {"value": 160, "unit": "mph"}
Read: {"value": 30, "unit": "mph"}
